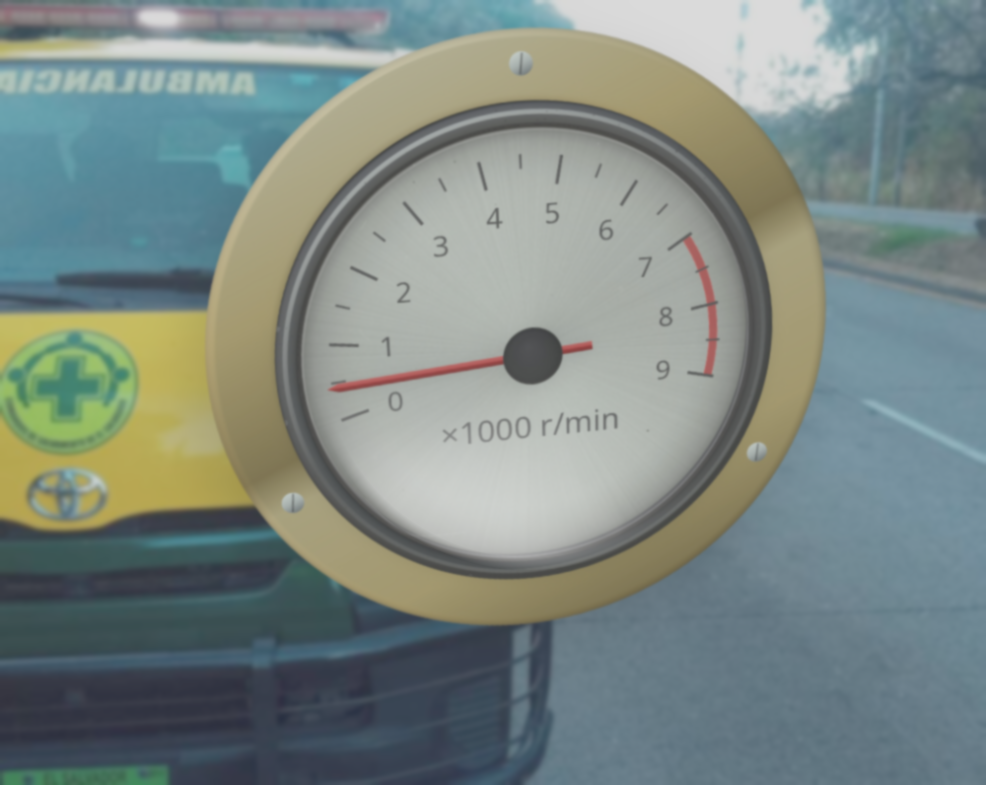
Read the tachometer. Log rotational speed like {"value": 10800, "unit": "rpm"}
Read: {"value": 500, "unit": "rpm"}
